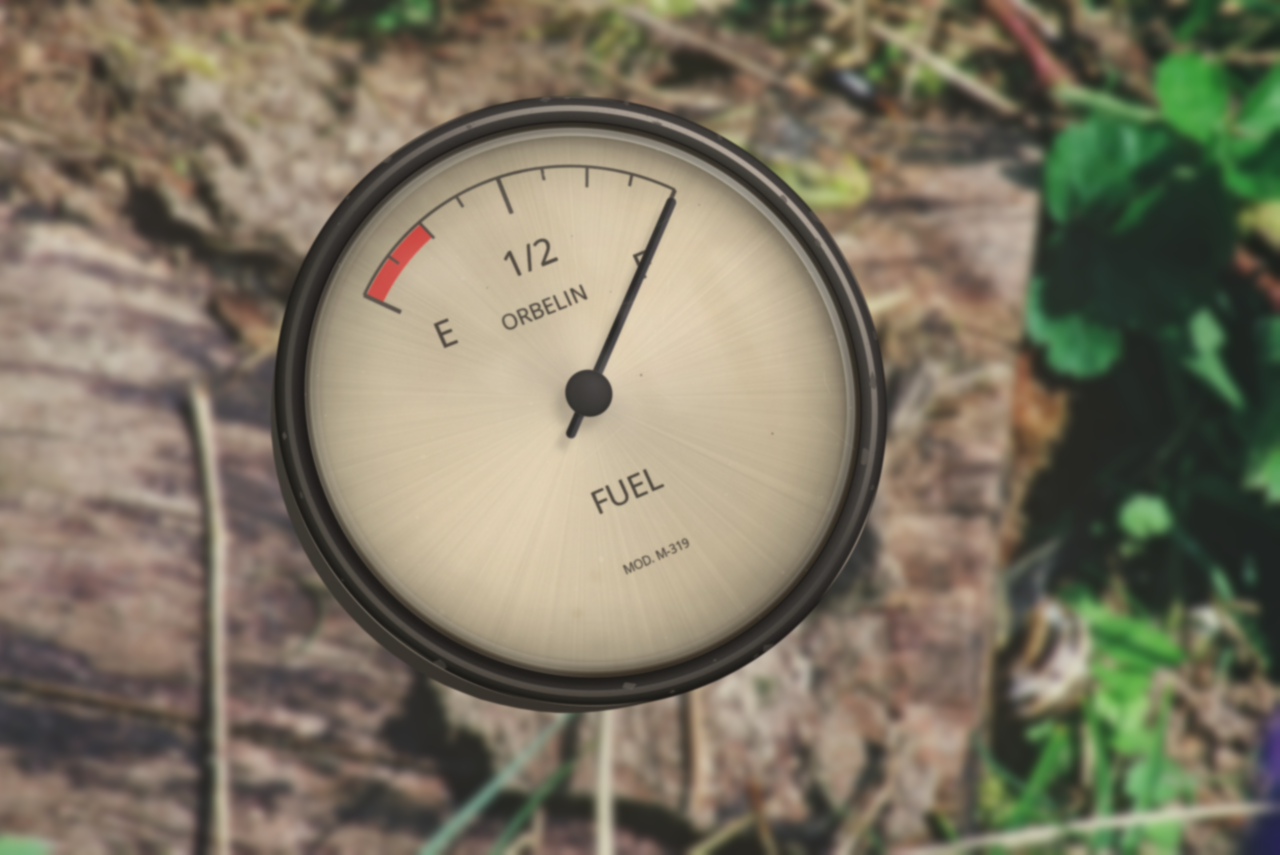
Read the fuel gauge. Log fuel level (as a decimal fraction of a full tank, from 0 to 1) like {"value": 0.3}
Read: {"value": 1}
